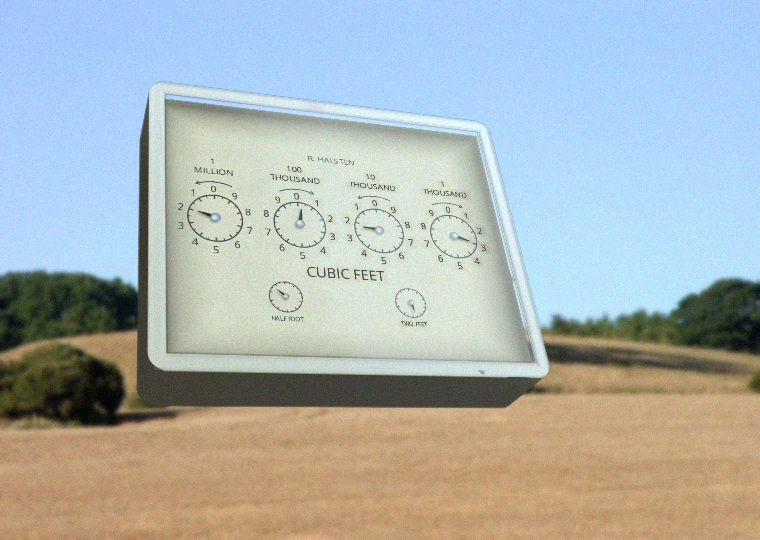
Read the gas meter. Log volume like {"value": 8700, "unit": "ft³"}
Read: {"value": 202300, "unit": "ft³"}
